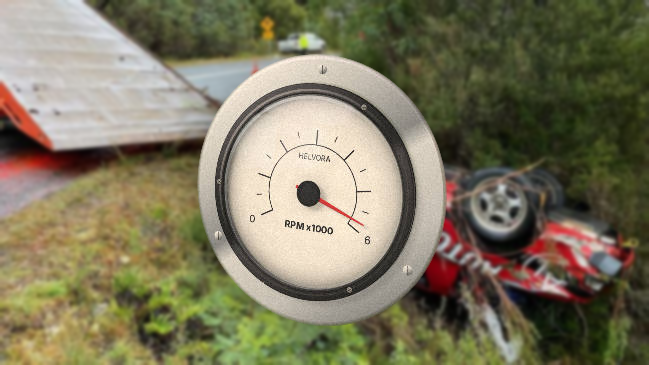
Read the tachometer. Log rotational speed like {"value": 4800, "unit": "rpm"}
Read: {"value": 5750, "unit": "rpm"}
